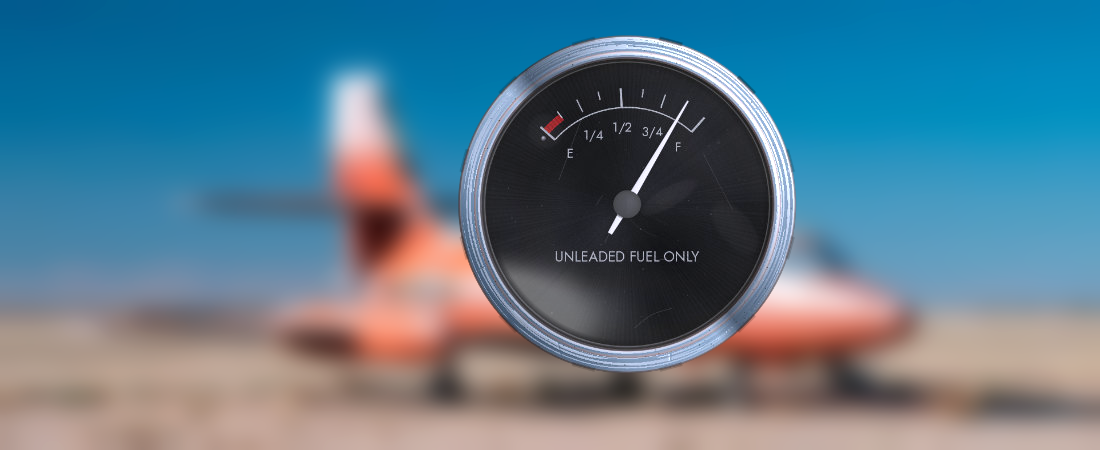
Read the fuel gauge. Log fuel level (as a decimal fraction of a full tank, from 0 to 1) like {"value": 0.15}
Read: {"value": 0.875}
